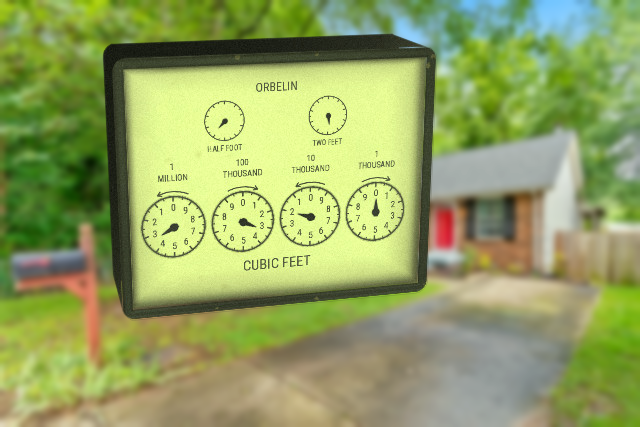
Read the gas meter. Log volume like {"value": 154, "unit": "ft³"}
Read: {"value": 332000, "unit": "ft³"}
